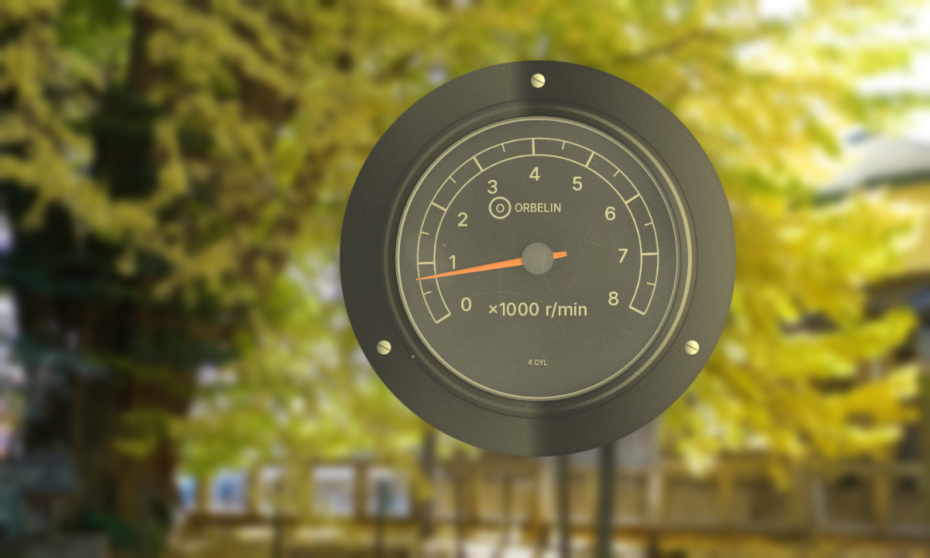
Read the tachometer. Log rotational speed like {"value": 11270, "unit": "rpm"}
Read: {"value": 750, "unit": "rpm"}
